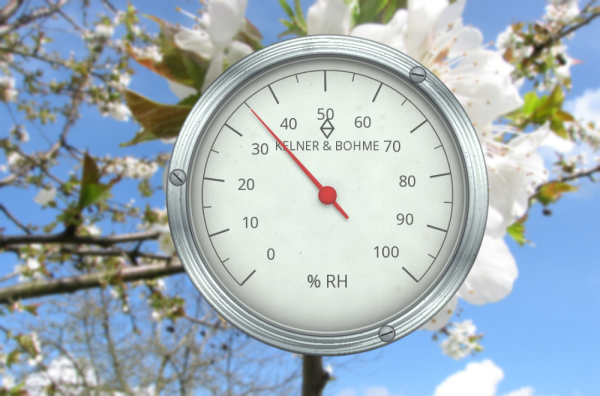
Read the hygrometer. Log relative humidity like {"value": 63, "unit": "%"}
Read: {"value": 35, "unit": "%"}
